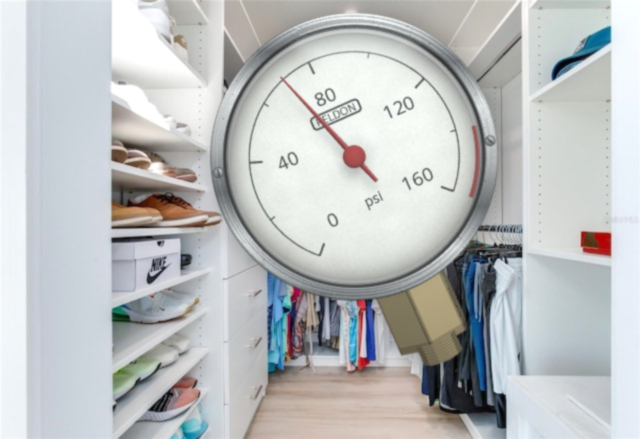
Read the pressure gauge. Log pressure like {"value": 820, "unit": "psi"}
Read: {"value": 70, "unit": "psi"}
